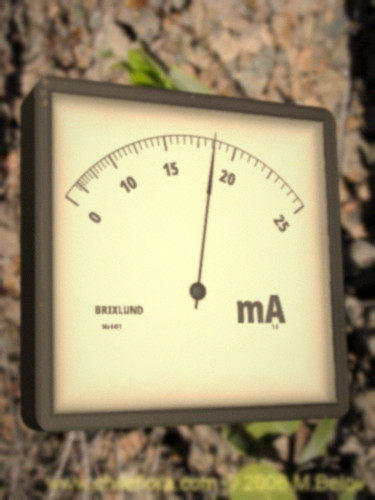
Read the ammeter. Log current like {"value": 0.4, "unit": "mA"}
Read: {"value": 18.5, "unit": "mA"}
